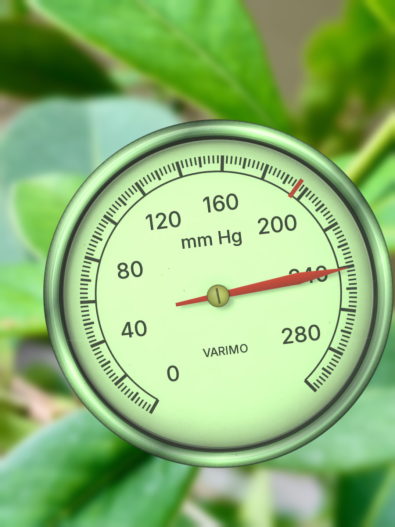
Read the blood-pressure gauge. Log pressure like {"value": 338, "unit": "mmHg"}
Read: {"value": 240, "unit": "mmHg"}
